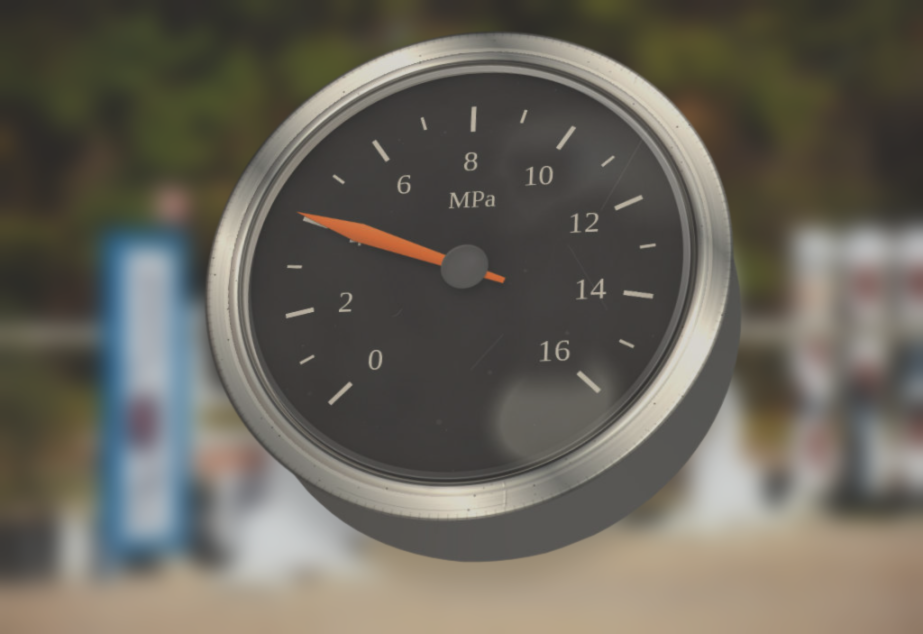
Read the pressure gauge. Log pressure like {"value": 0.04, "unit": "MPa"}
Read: {"value": 4, "unit": "MPa"}
